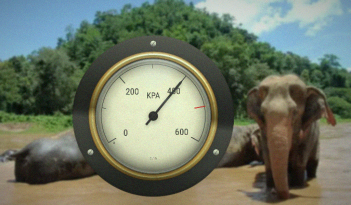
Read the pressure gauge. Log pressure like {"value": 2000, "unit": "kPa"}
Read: {"value": 400, "unit": "kPa"}
